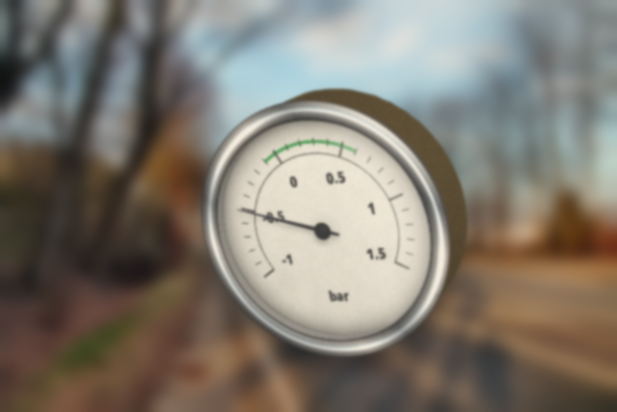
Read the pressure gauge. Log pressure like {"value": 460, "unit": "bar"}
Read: {"value": -0.5, "unit": "bar"}
